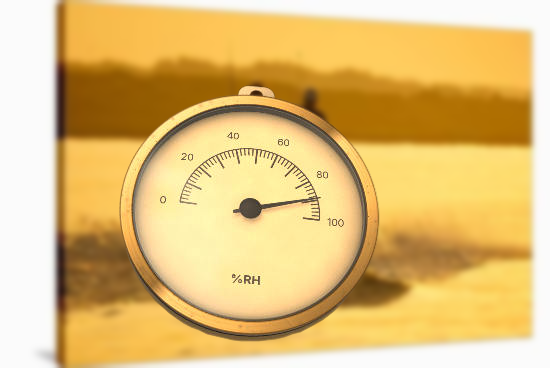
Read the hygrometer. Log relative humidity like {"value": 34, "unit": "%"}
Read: {"value": 90, "unit": "%"}
